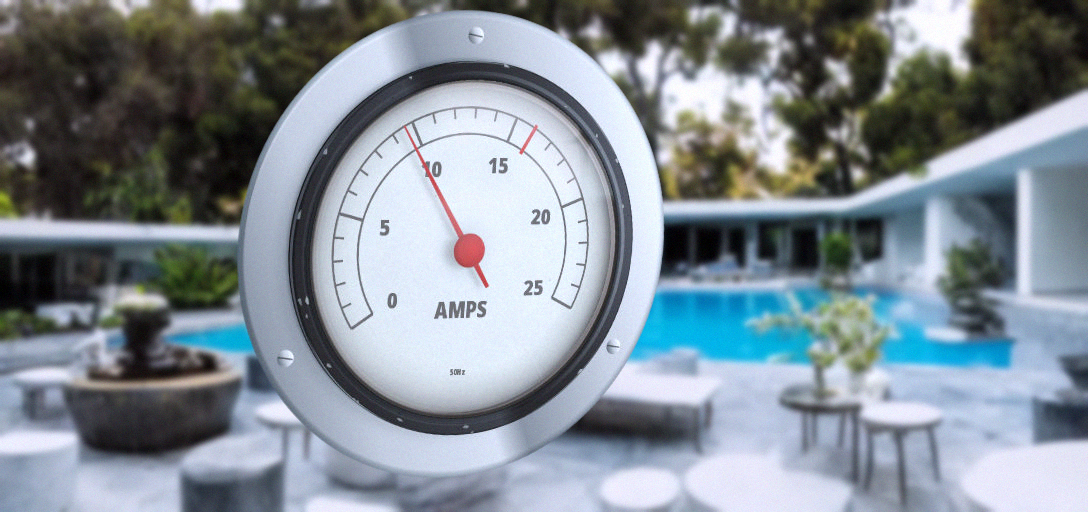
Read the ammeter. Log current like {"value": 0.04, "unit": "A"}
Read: {"value": 9.5, "unit": "A"}
